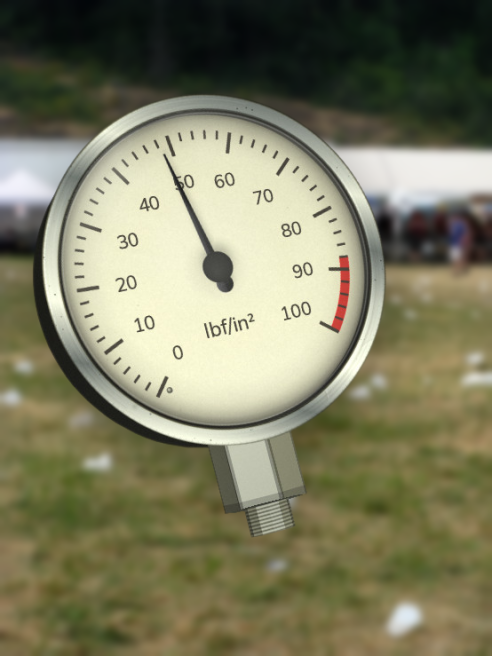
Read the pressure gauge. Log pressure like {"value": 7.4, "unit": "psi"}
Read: {"value": 48, "unit": "psi"}
